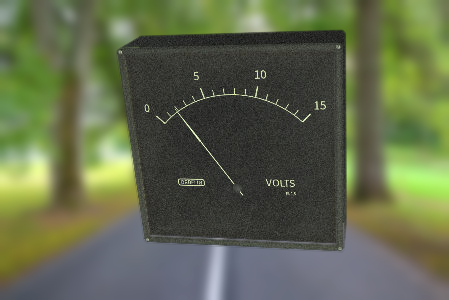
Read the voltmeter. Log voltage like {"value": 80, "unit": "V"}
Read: {"value": 2, "unit": "V"}
